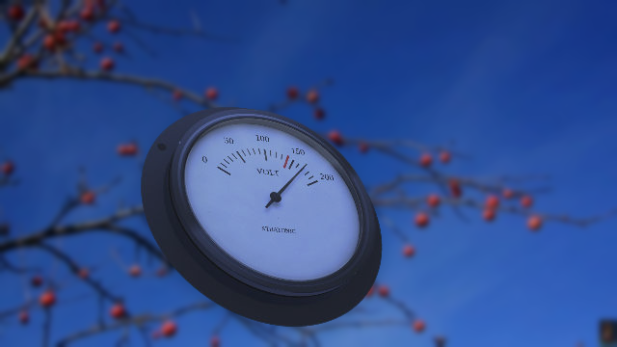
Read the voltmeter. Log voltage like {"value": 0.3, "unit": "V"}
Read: {"value": 170, "unit": "V"}
